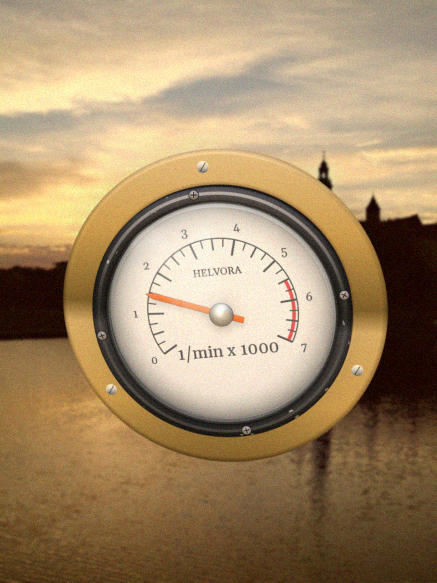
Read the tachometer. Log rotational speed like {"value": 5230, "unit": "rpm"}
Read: {"value": 1500, "unit": "rpm"}
